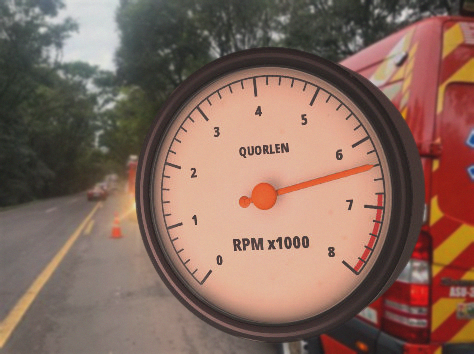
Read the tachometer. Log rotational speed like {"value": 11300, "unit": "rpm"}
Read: {"value": 6400, "unit": "rpm"}
